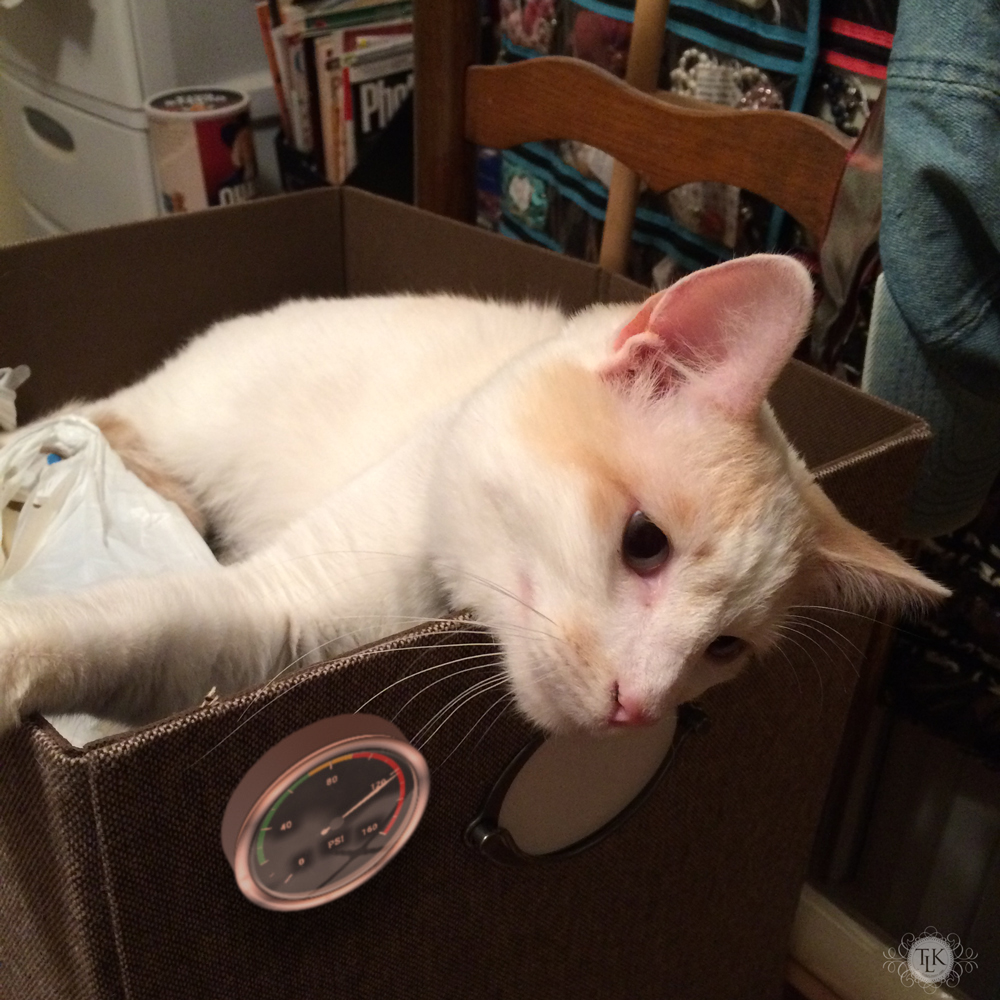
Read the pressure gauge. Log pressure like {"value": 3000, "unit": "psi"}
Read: {"value": 120, "unit": "psi"}
